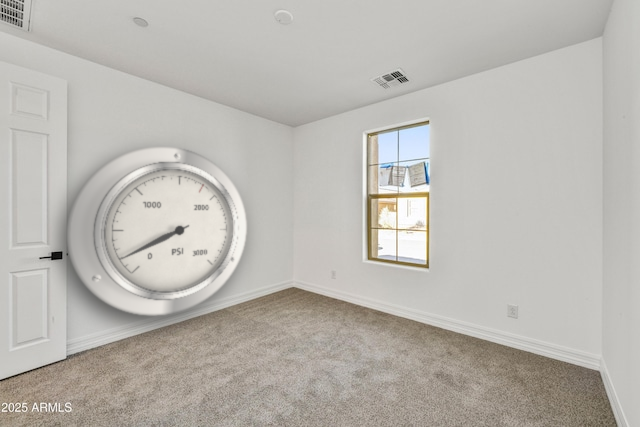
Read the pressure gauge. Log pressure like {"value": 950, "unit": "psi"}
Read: {"value": 200, "unit": "psi"}
